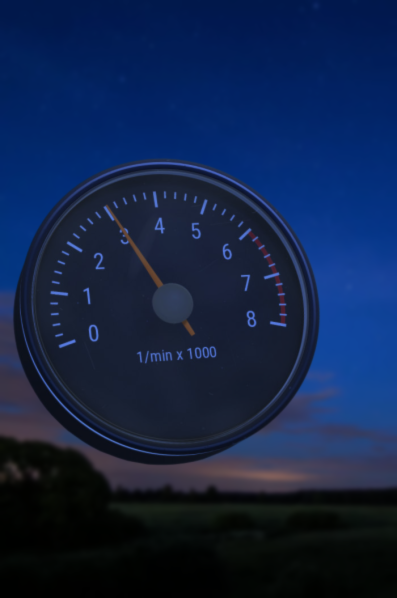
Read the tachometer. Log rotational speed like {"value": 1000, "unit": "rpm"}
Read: {"value": 3000, "unit": "rpm"}
